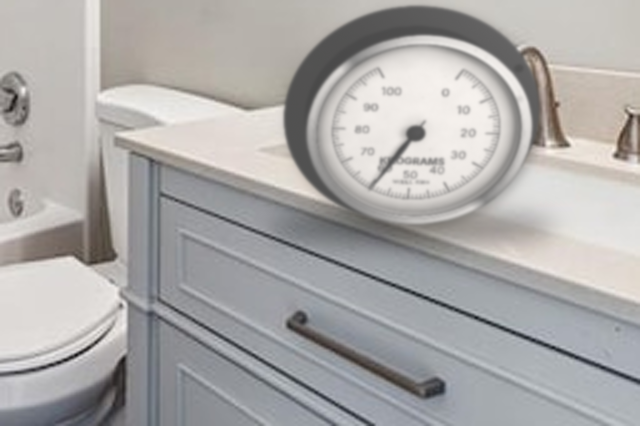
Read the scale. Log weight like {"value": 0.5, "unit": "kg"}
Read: {"value": 60, "unit": "kg"}
